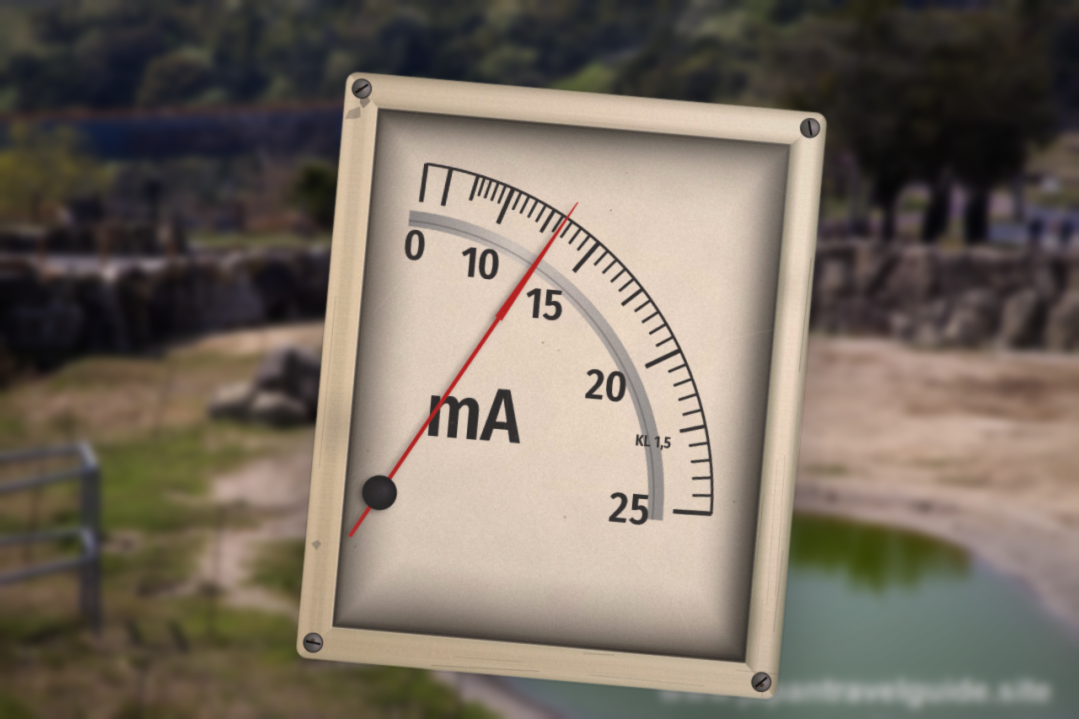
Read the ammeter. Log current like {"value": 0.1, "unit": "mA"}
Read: {"value": 13.25, "unit": "mA"}
